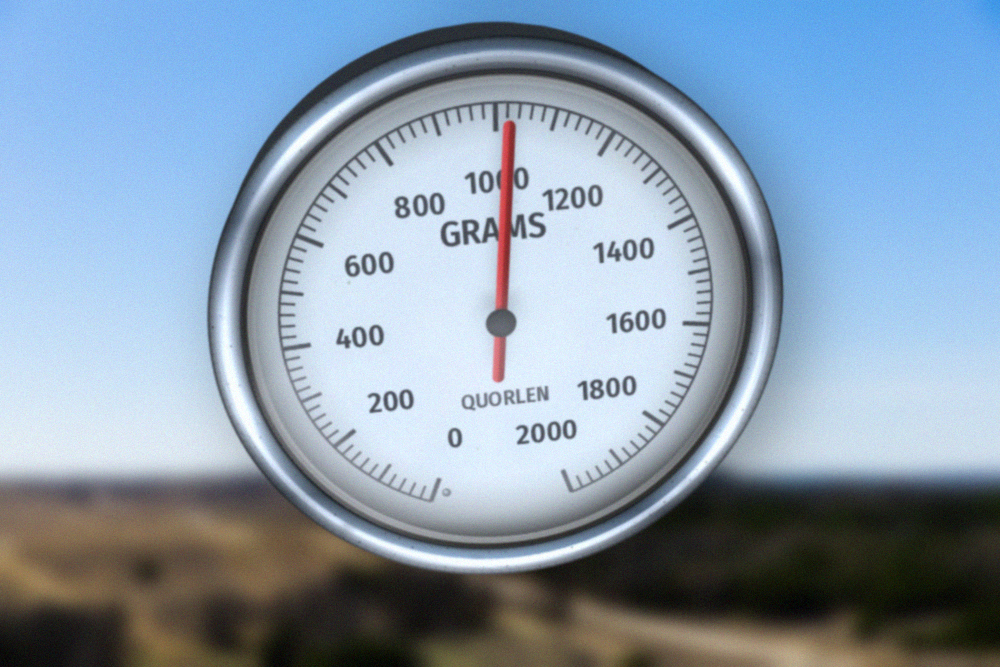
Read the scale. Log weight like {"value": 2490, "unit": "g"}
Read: {"value": 1020, "unit": "g"}
